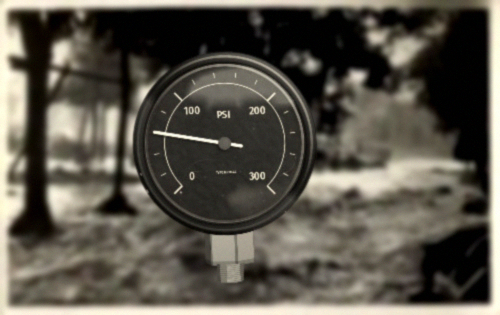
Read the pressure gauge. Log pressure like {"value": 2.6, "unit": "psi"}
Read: {"value": 60, "unit": "psi"}
